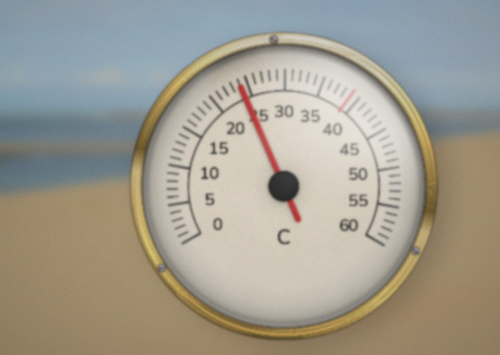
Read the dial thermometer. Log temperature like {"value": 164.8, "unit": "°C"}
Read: {"value": 24, "unit": "°C"}
